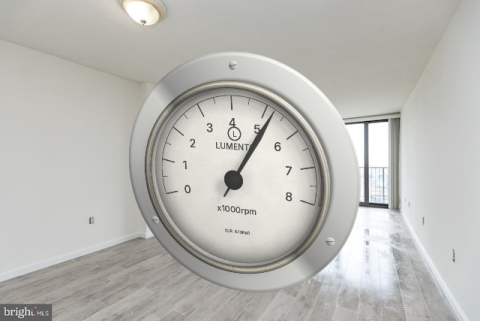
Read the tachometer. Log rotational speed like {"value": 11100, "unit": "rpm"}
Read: {"value": 5250, "unit": "rpm"}
